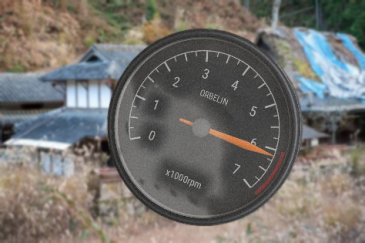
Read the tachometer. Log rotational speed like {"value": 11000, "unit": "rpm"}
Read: {"value": 6125, "unit": "rpm"}
